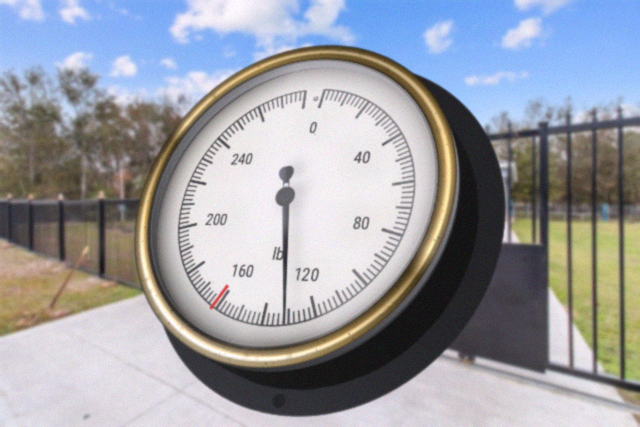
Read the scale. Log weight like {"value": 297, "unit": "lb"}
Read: {"value": 130, "unit": "lb"}
